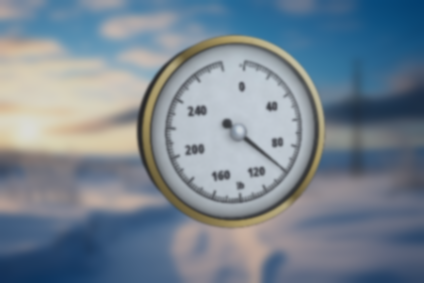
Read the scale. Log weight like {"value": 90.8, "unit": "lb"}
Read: {"value": 100, "unit": "lb"}
